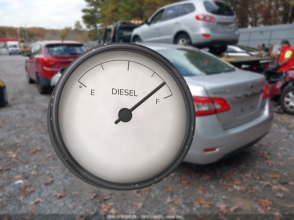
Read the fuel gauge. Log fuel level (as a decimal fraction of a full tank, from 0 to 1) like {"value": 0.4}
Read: {"value": 0.875}
